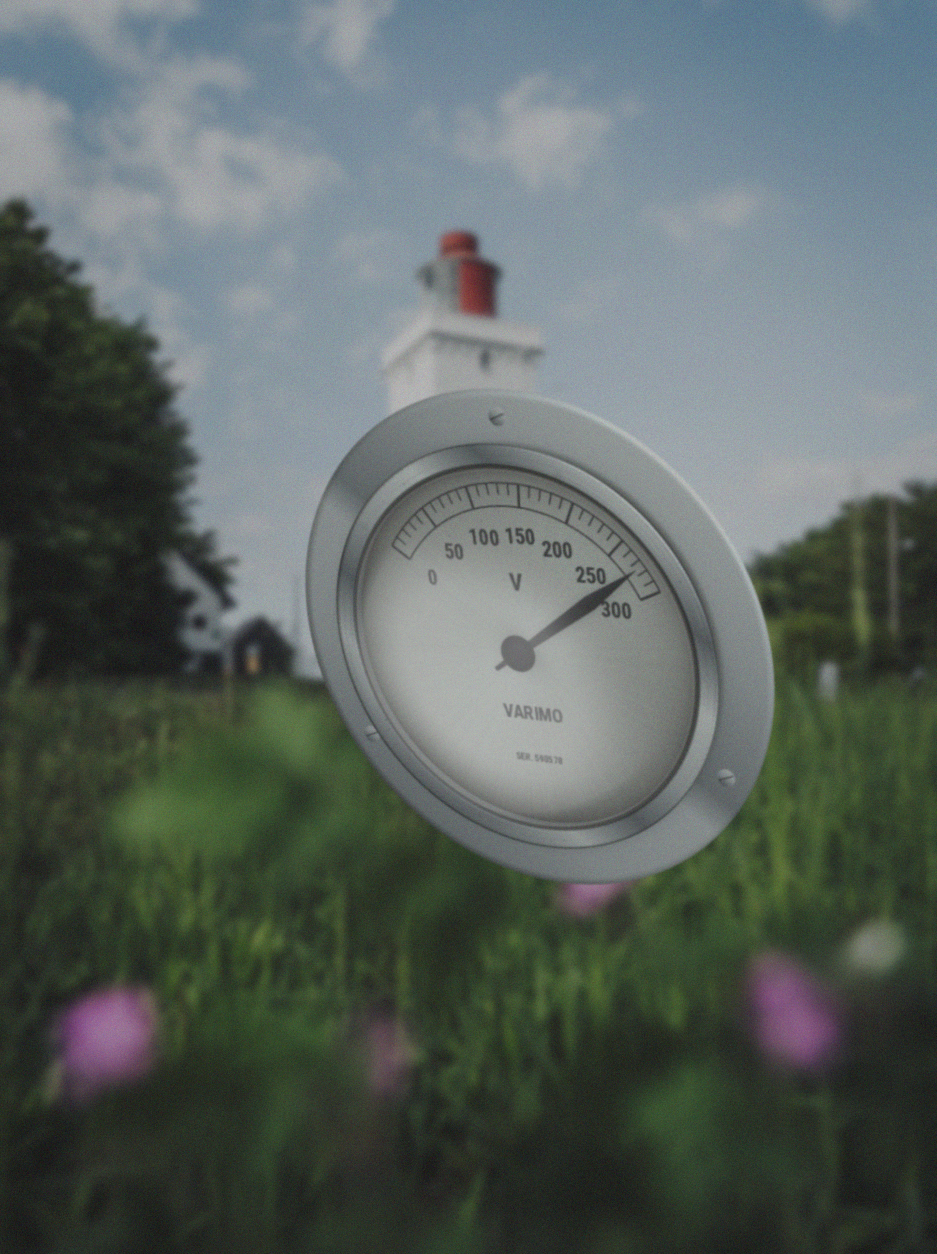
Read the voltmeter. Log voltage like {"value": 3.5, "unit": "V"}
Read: {"value": 275, "unit": "V"}
